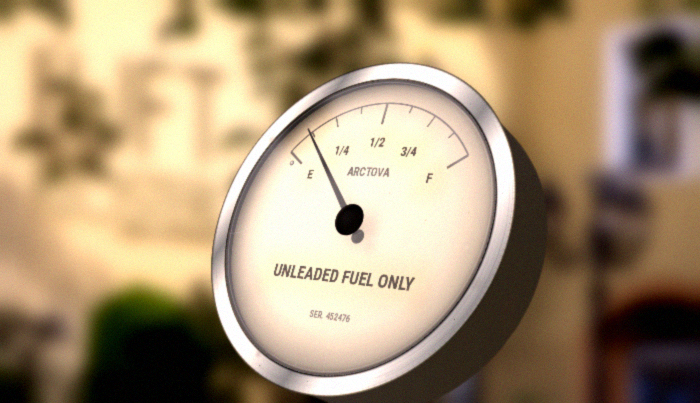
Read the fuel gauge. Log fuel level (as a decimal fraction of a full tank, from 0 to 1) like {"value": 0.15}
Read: {"value": 0.125}
